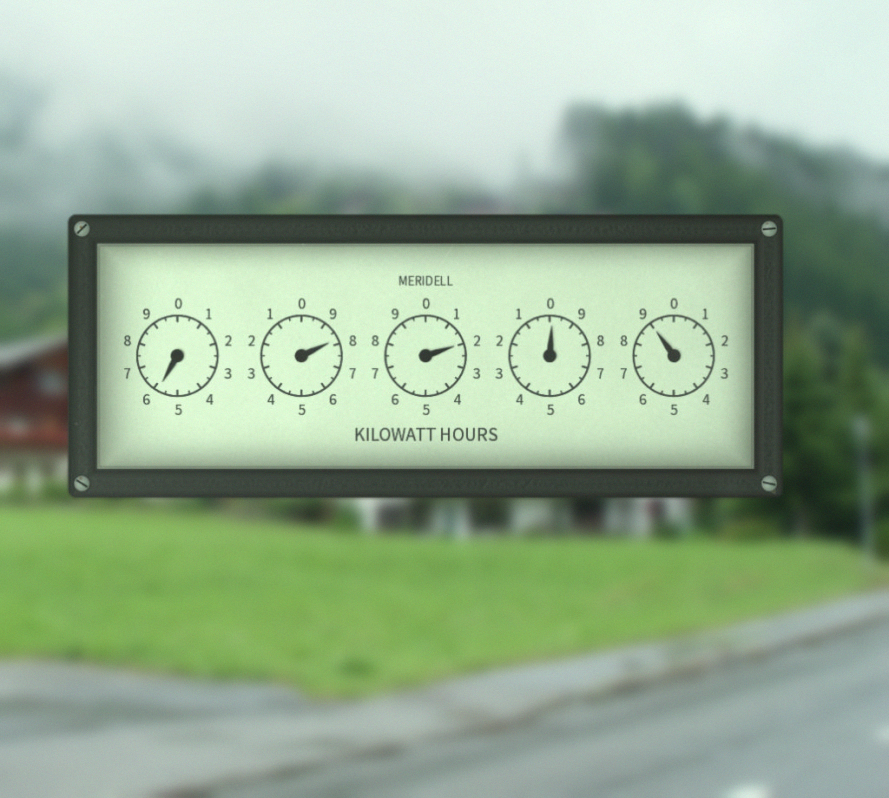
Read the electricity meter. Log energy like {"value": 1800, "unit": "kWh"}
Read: {"value": 58199, "unit": "kWh"}
